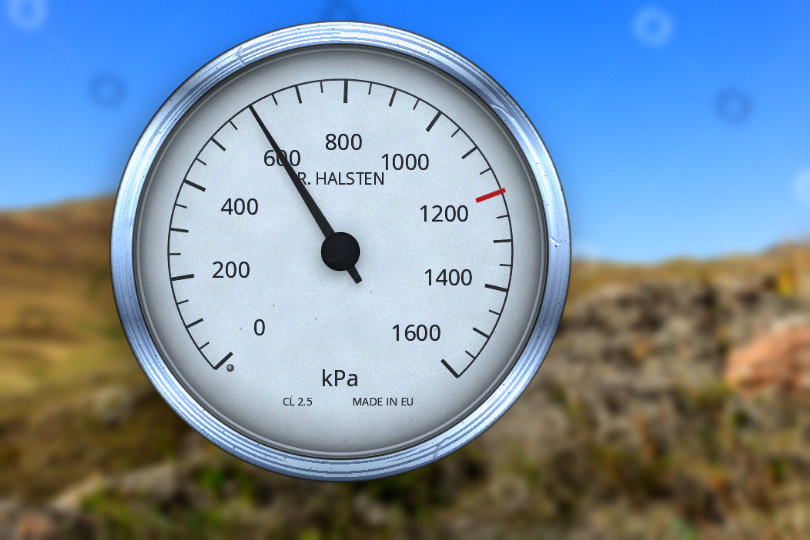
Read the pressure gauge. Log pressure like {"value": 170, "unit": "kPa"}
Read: {"value": 600, "unit": "kPa"}
